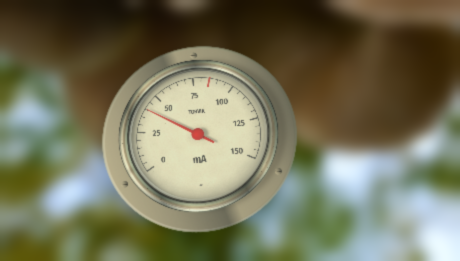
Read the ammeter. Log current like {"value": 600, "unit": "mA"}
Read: {"value": 40, "unit": "mA"}
